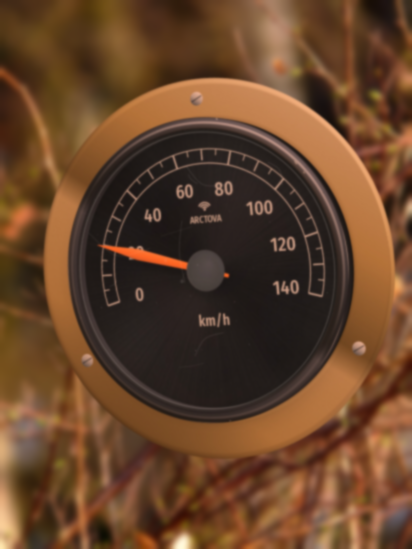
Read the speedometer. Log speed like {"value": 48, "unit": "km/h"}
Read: {"value": 20, "unit": "km/h"}
